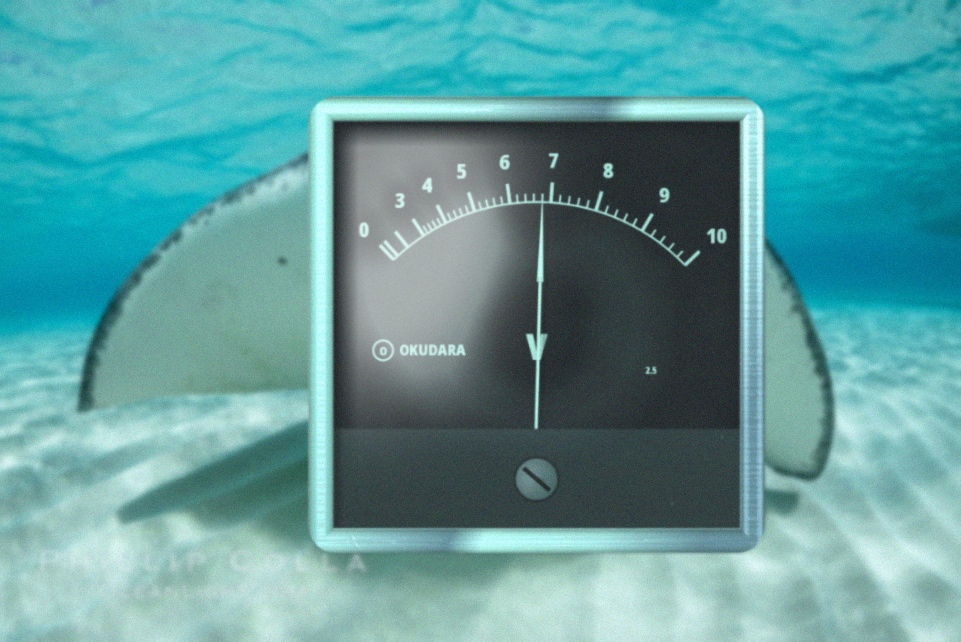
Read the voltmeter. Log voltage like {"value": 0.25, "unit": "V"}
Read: {"value": 6.8, "unit": "V"}
